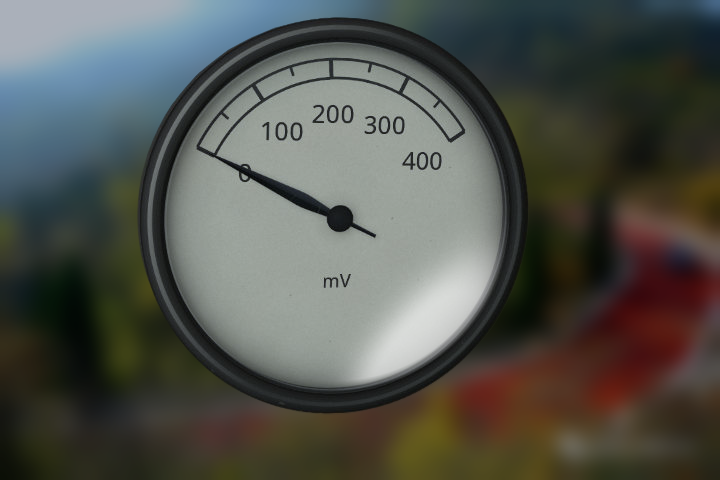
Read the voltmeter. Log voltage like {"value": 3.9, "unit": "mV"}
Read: {"value": 0, "unit": "mV"}
